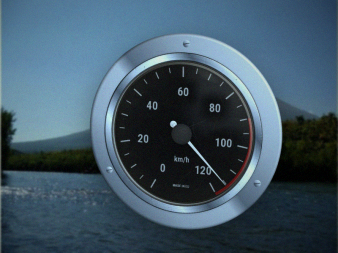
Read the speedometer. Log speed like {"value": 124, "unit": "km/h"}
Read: {"value": 115, "unit": "km/h"}
